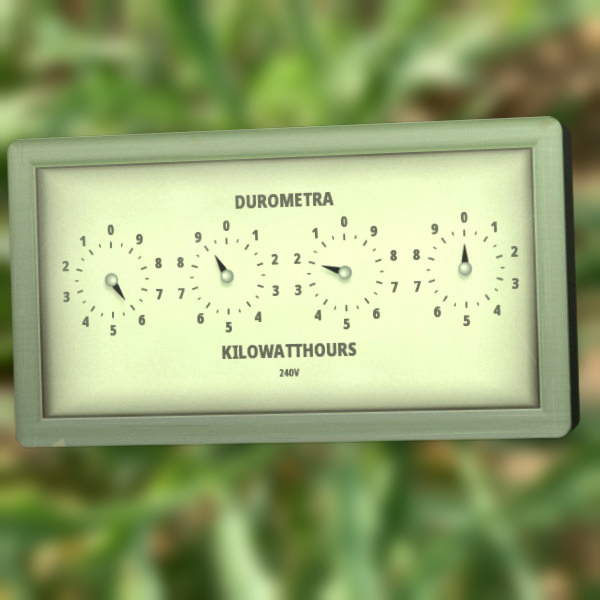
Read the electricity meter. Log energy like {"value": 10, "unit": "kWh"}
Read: {"value": 5920, "unit": "kWh"}
